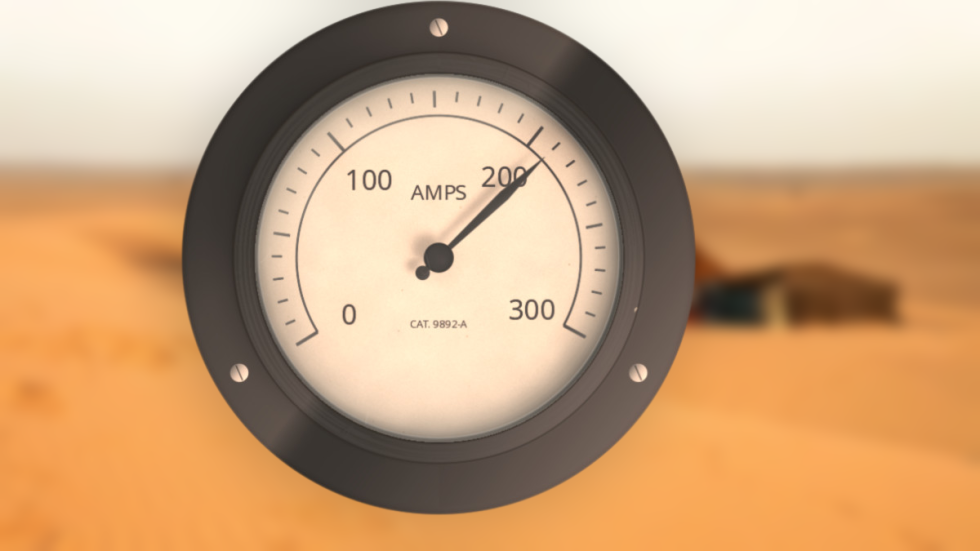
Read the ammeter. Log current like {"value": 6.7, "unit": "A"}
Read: {"value": 210, "unit": "A"}
